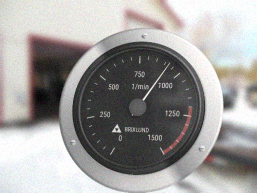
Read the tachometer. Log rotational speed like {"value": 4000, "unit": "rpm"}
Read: {"value": 925, "unit": "rpm"}
